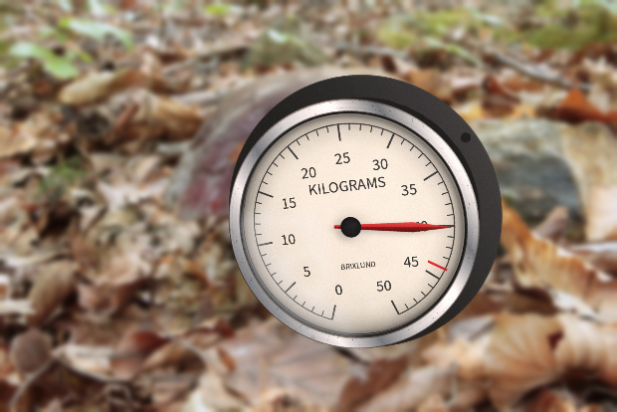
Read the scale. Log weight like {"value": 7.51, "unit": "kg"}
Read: {"value": 40, "unit": "kg"}
